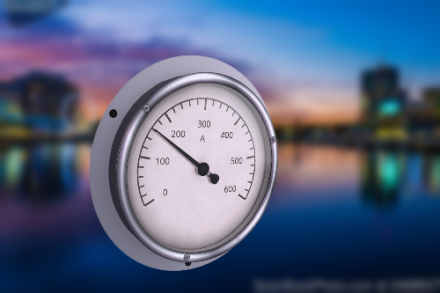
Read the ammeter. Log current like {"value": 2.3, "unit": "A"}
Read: {"value": 160, "unit": "A"}
